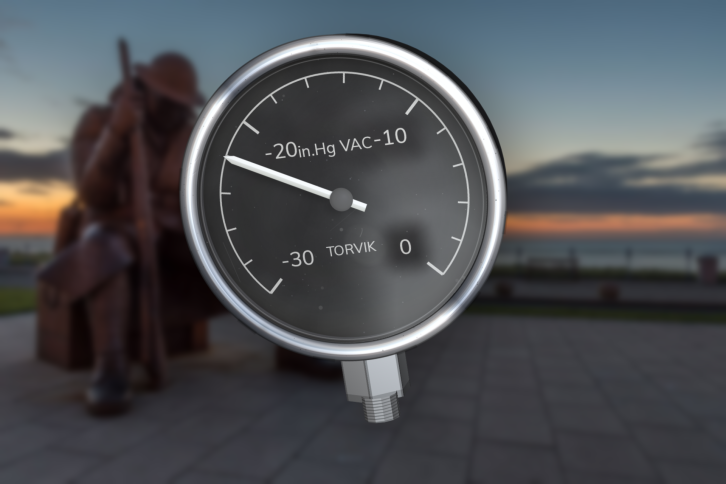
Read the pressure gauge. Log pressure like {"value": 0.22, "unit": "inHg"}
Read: {"value": -22, "unit": "inHg"}
